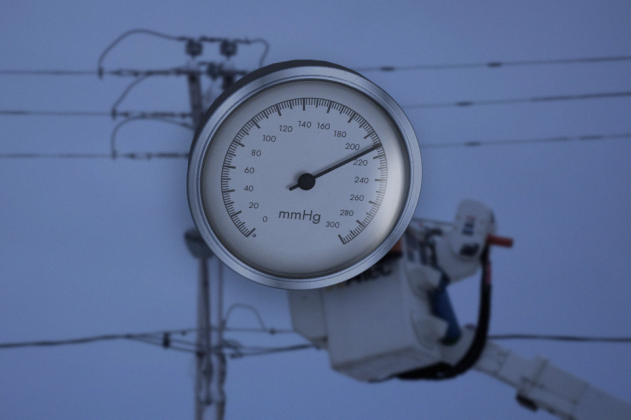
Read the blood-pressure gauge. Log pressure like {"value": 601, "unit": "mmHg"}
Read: {"value": 210, "unit": "mmHg"}
